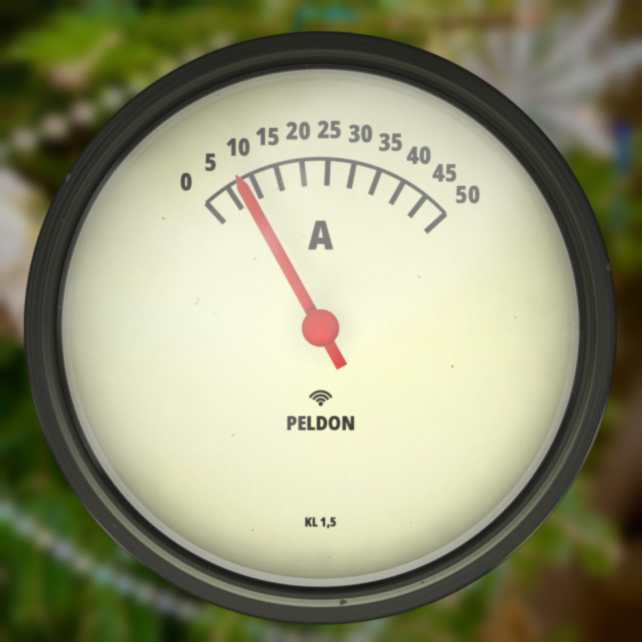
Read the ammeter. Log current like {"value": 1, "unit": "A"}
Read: {"value": 7.5, "unit": "A"}
